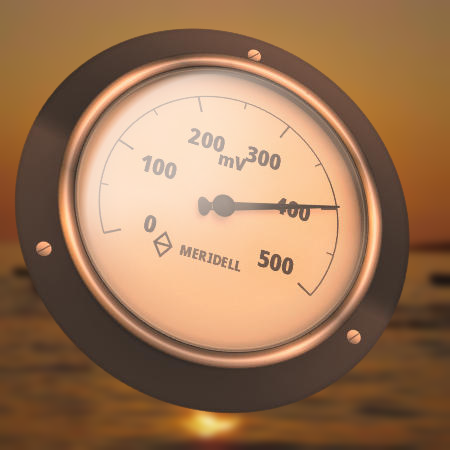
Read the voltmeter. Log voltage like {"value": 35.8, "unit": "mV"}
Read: {"value": 400, "unit": "mV"}
